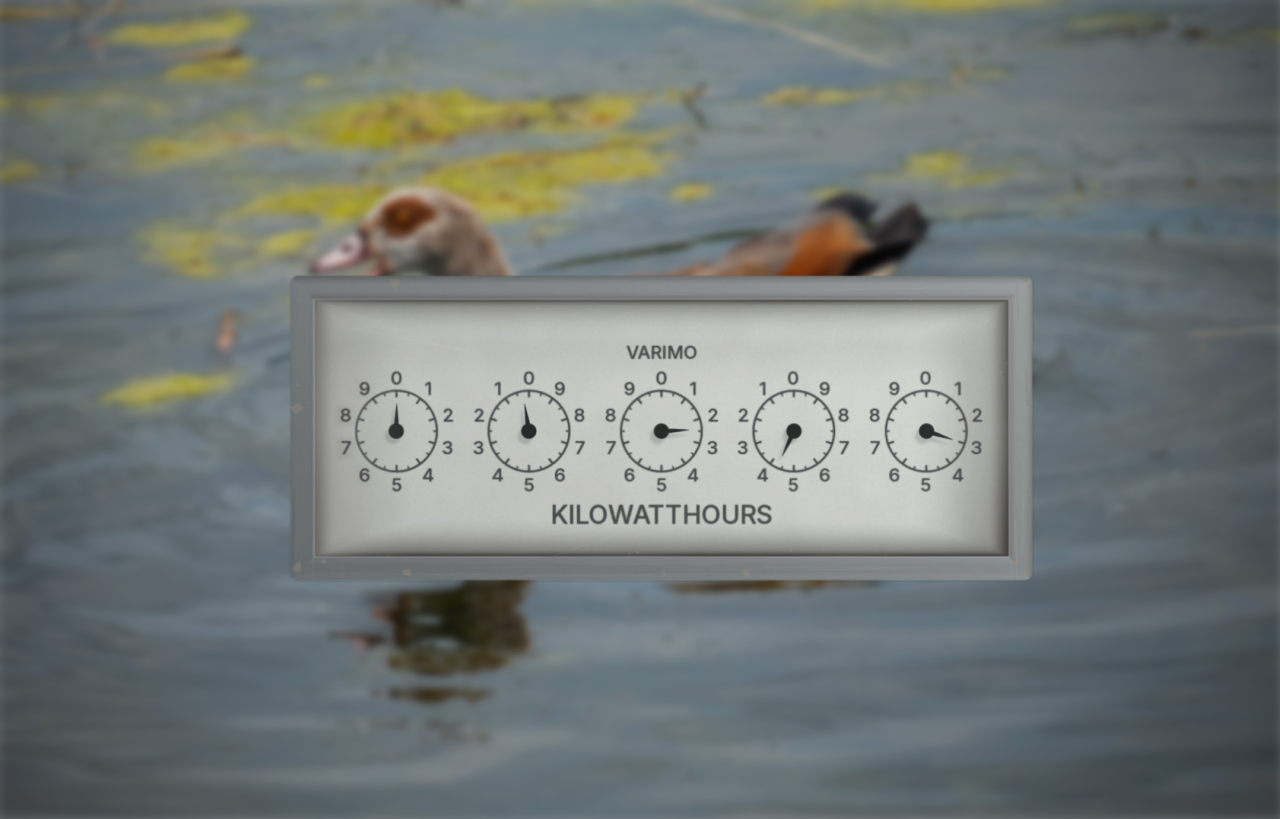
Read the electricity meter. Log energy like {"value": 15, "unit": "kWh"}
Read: {"value": 243, "unit": "kWh"}
